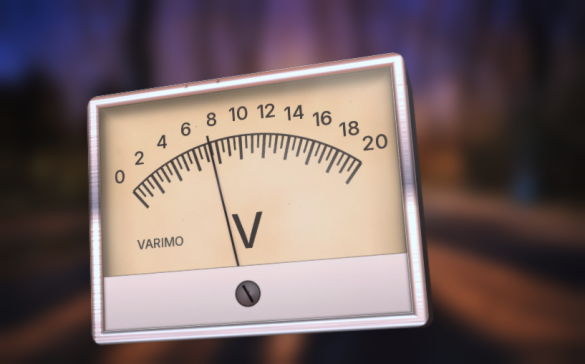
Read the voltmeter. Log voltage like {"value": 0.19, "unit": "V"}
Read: {"value": 7.5, "unit": "V"}
